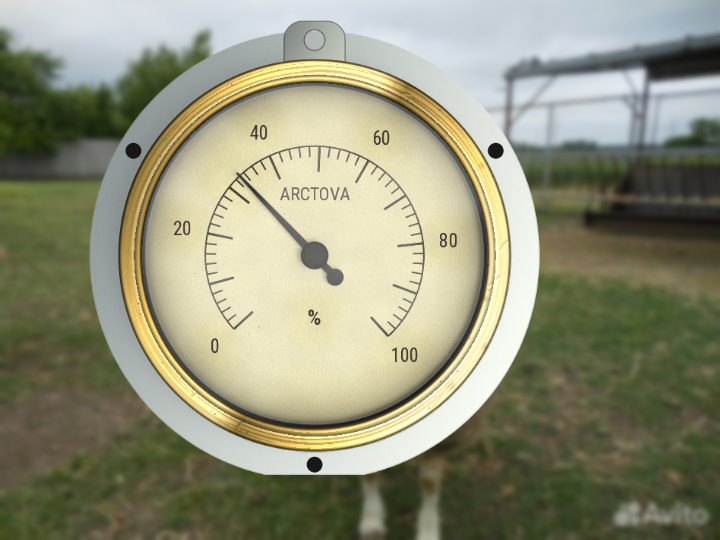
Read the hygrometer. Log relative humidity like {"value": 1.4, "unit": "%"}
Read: {"value": 33, "unit": "%"}
